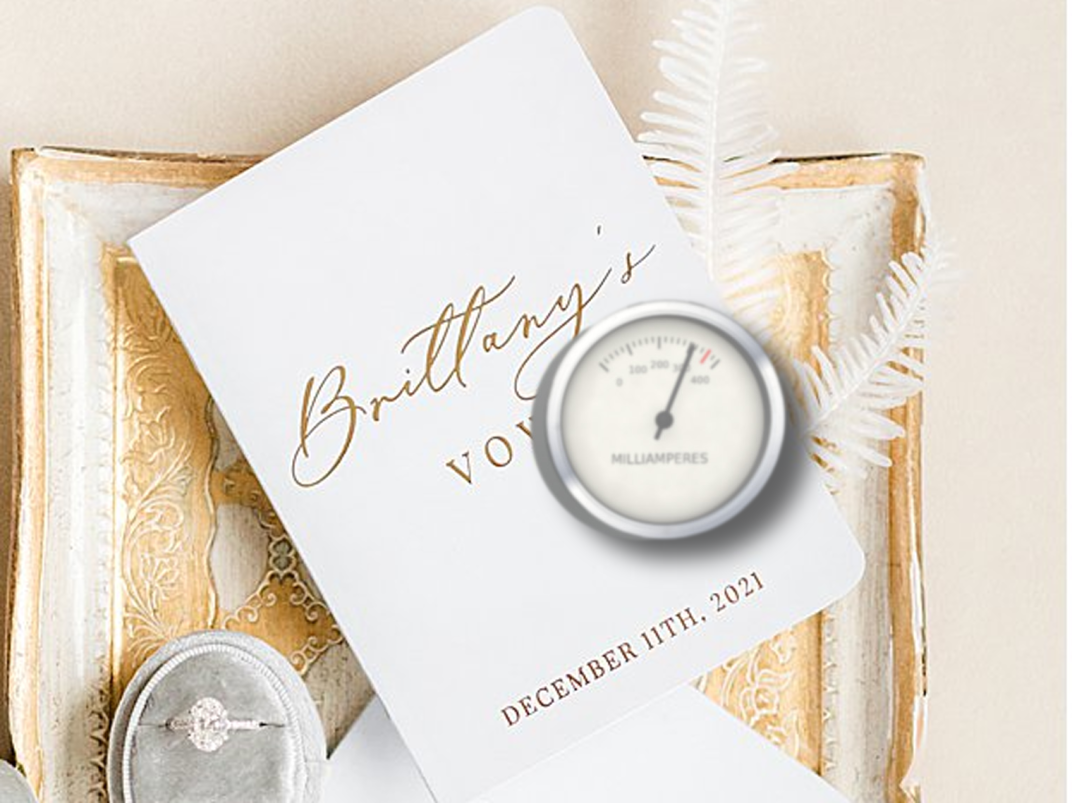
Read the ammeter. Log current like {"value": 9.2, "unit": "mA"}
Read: {"value": 300, "unit": "mA"}
